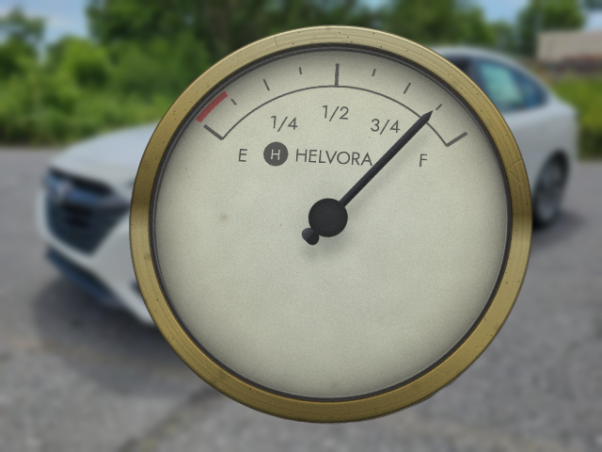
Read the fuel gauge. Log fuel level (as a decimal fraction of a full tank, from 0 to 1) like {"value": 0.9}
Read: {"value": 0.875}
